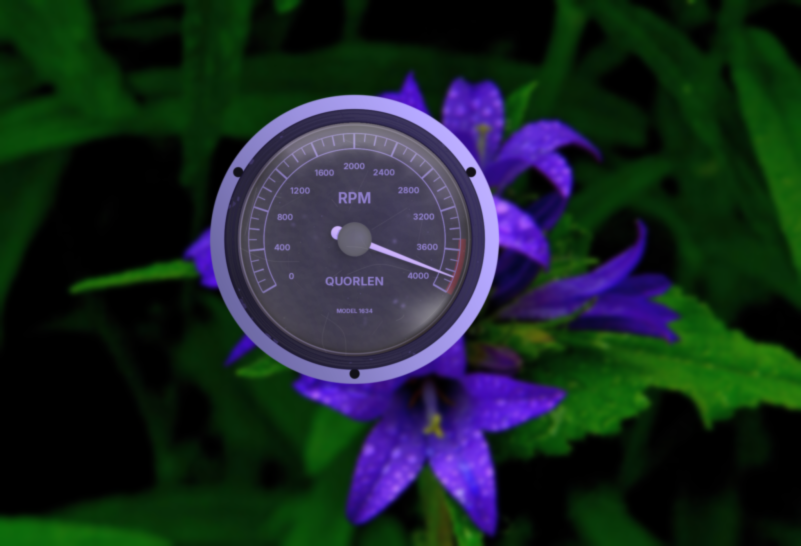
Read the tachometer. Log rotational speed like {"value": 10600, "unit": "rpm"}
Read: {"value": 3850, "unit": "rpm"}
